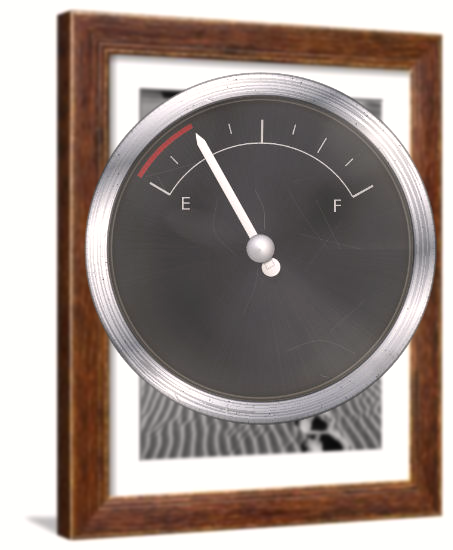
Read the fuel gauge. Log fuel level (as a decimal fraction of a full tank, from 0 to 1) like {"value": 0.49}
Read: {"value": 0.25}
